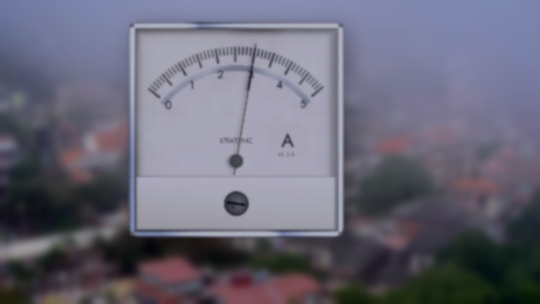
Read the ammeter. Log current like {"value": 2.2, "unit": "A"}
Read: {"value": 3, "unit": "A"}
